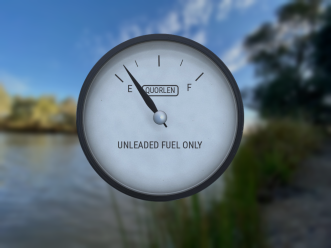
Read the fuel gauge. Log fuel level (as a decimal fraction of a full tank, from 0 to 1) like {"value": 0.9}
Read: {"value": 0.125}
